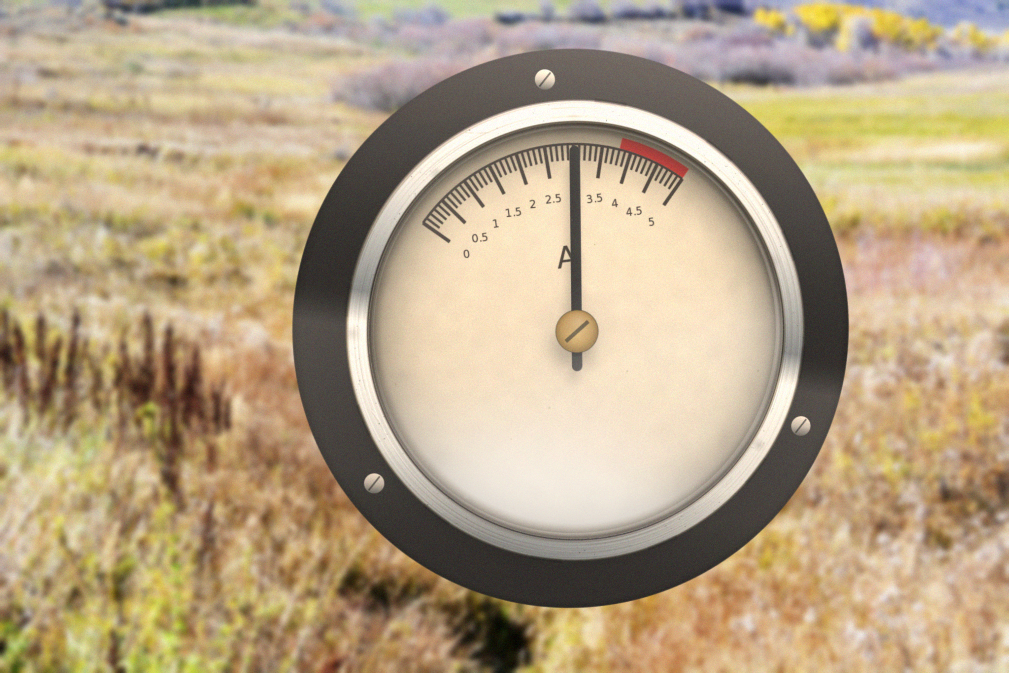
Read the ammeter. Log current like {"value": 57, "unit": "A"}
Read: {"value": 3, "unit": "A"}
